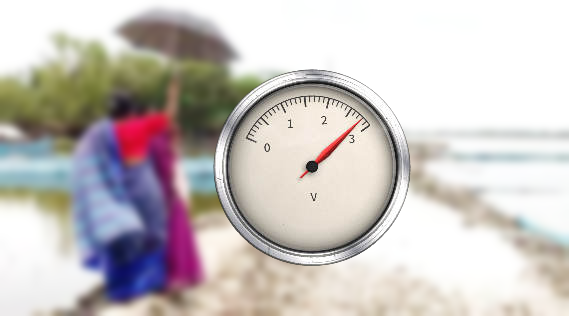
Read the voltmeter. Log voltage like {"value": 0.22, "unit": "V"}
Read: {"value": 2.8, "unit": "V"}
